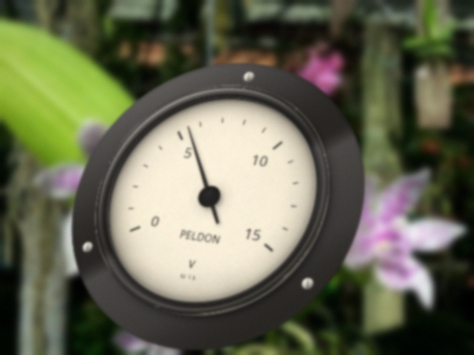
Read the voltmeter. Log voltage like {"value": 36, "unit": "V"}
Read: {"value": 5.5, "unit": "V"}
